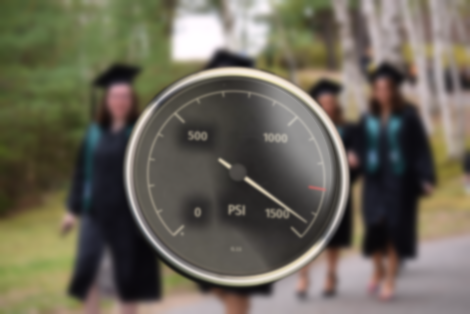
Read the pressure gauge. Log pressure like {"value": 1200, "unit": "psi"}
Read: {"value": 1450, "unit": "psi"}
